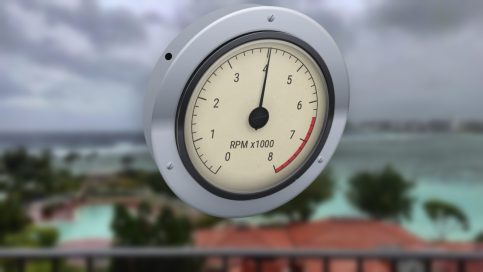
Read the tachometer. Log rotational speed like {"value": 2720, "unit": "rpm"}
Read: {"value": 4000, "unit": "rpm"}
